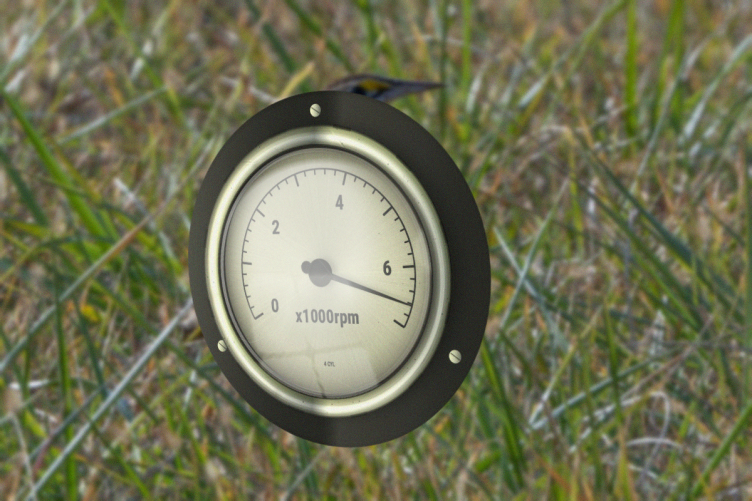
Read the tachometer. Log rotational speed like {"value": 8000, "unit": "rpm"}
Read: {"value": 6600, "unit": "rpm"}
